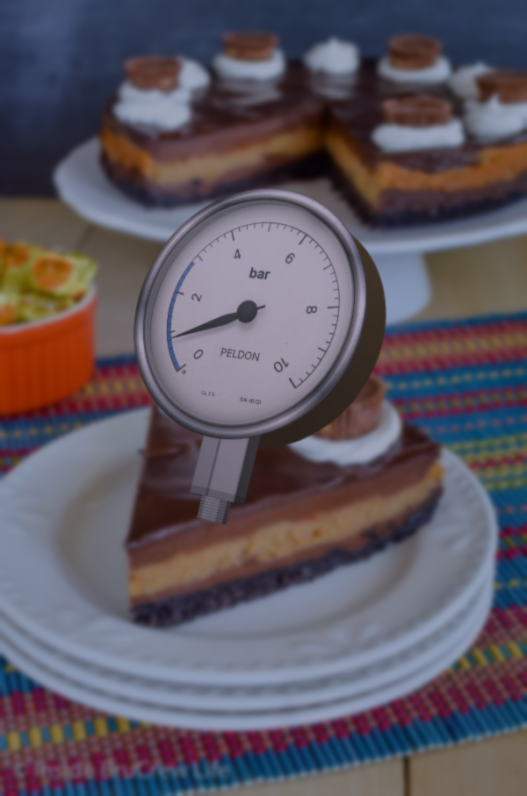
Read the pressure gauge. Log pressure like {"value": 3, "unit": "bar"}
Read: {"value": 0.8, "unit": "bar"}
